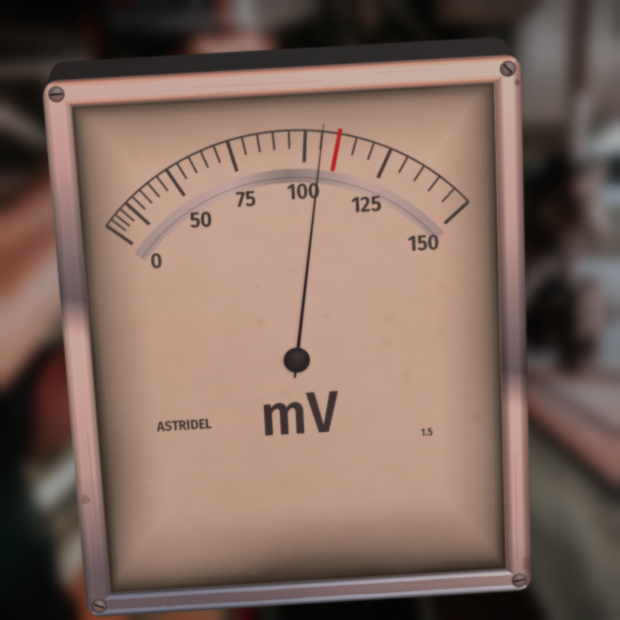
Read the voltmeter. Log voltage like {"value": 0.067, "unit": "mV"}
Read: {"value": 105, "unit": "mV"}
